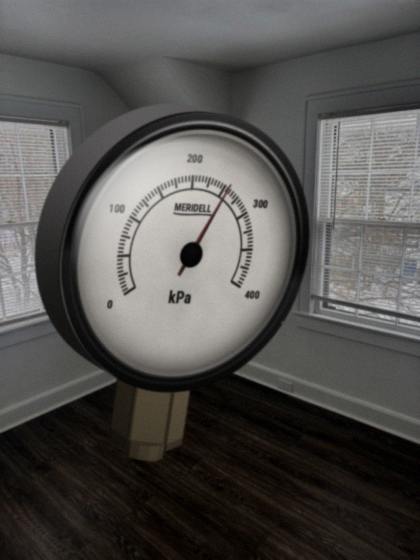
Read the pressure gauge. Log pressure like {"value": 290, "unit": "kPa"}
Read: {"value": 250, "unit": "kPa"}
